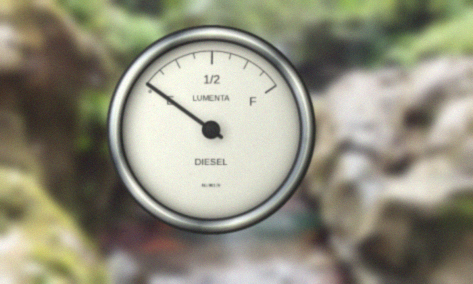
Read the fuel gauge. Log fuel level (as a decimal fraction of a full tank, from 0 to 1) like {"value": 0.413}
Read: {"value": 0}
